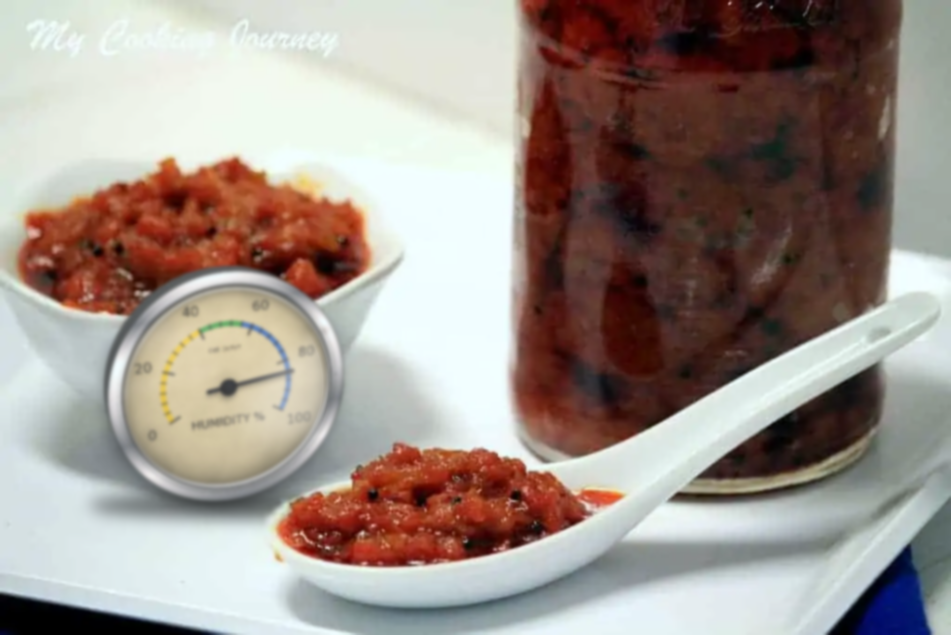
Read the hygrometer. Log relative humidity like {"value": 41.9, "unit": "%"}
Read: {"value": 84, "unit": "%"}
